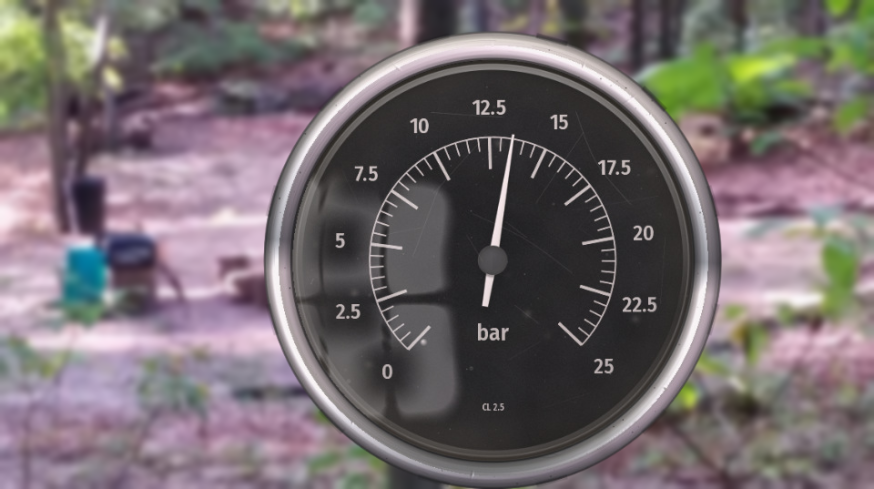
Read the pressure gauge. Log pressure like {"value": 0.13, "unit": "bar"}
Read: {"value": 13.5, "unit": "bar"}
